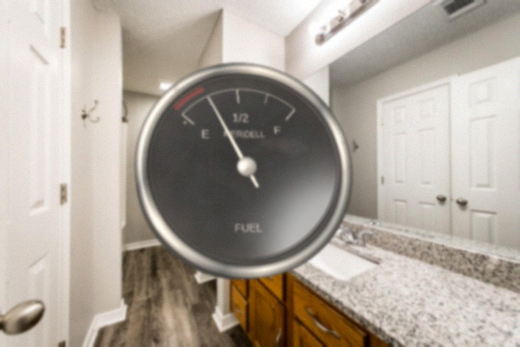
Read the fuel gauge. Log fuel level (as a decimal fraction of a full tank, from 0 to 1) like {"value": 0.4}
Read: {"value": 0.25}
